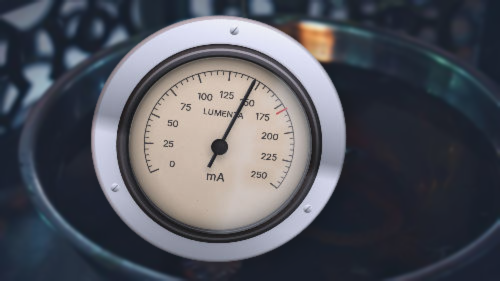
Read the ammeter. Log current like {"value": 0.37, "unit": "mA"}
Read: {"value": 145, "unit": "mA"}
